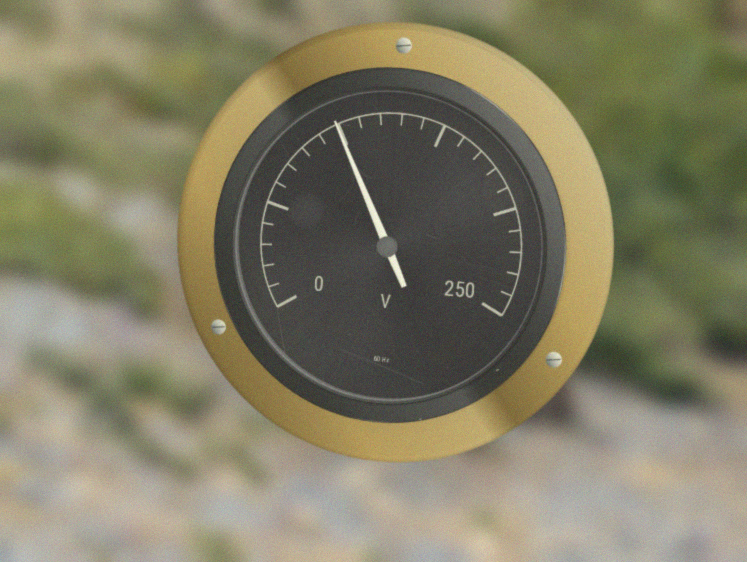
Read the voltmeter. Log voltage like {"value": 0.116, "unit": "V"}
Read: {"value": 100, "unit": "V"}
